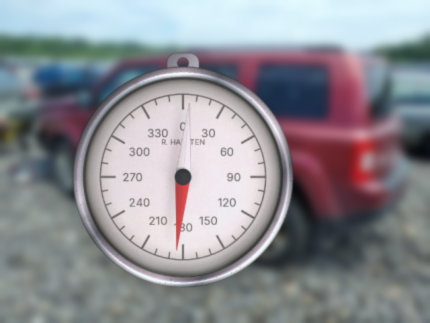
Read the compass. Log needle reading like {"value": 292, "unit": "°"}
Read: {"value": 185, "unit": "°"}
